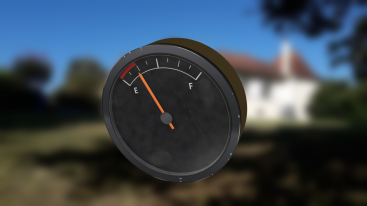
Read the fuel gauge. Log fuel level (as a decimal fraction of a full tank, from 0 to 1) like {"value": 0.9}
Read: {"value": 0.25}
